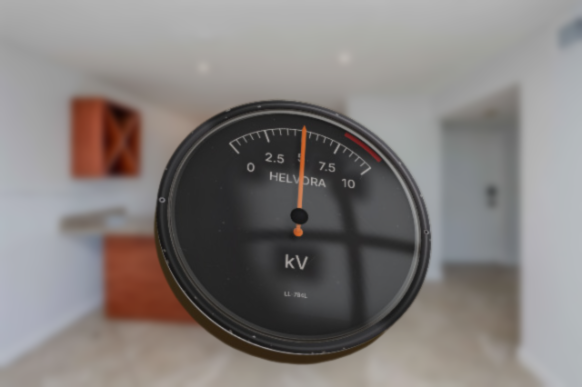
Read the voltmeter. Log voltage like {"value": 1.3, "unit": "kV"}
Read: {"value": 5, "unit": "kV"}
